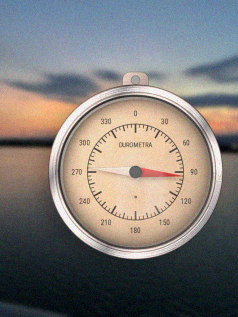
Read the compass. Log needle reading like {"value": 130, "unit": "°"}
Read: {"value": 95, "unit": "°"}
